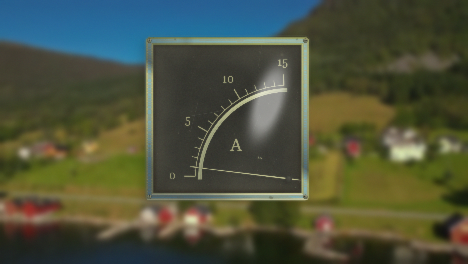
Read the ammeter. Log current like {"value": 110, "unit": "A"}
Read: {"value": 1, "unit": "A"}
